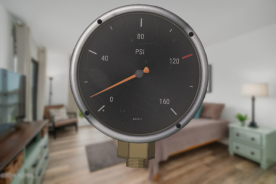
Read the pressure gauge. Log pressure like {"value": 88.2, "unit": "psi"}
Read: {"value": 10, "unit": "psi"}
